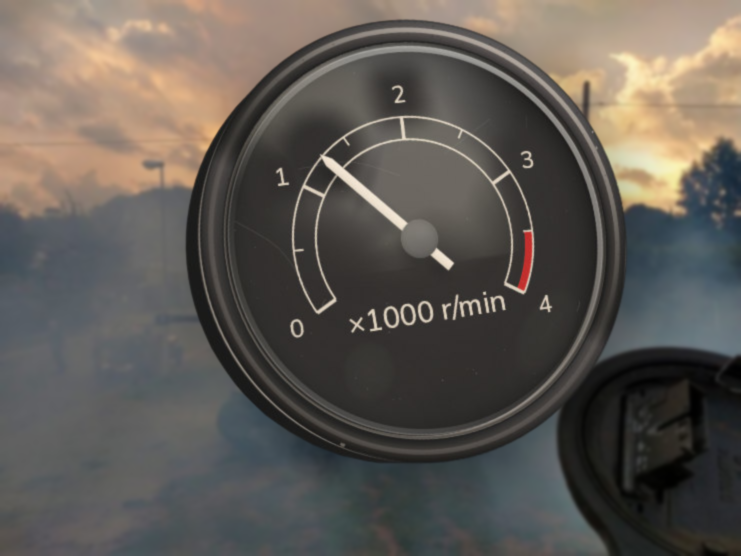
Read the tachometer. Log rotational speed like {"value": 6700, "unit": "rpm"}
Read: {"value": 1250, "unit": "rpm"}
